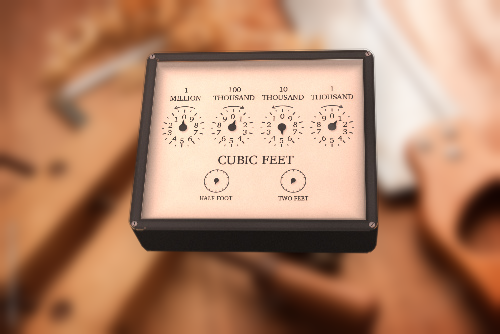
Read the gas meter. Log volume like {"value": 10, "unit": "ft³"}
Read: {"value": 5100, "unit": "ft³"}
